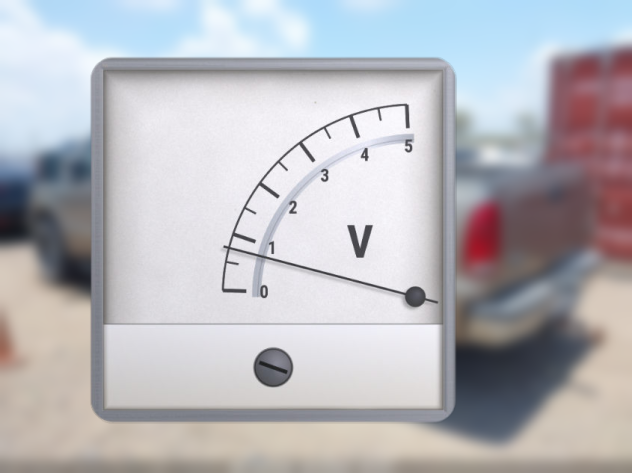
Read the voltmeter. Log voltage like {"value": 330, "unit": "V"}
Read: {"value": 0.75, "unit": "V"}
